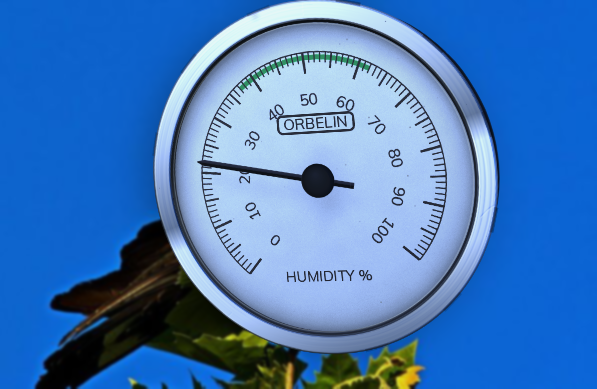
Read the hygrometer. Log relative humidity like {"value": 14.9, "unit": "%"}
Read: {"value": 22, "unit": "%"}
